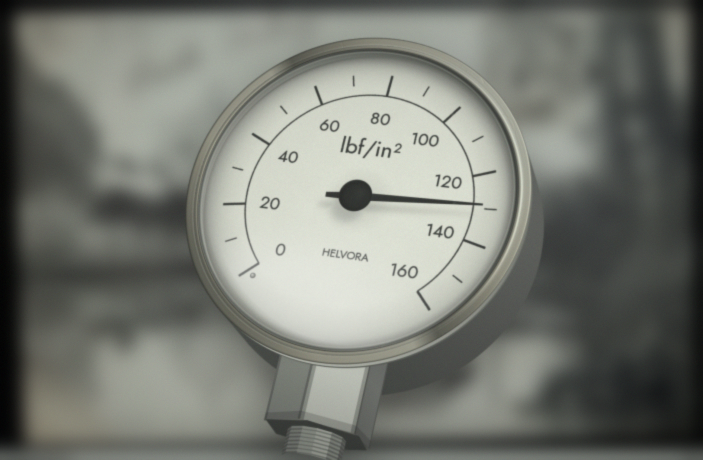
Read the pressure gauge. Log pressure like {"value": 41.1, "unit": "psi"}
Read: {"value": 130, "unit": "psi"}
